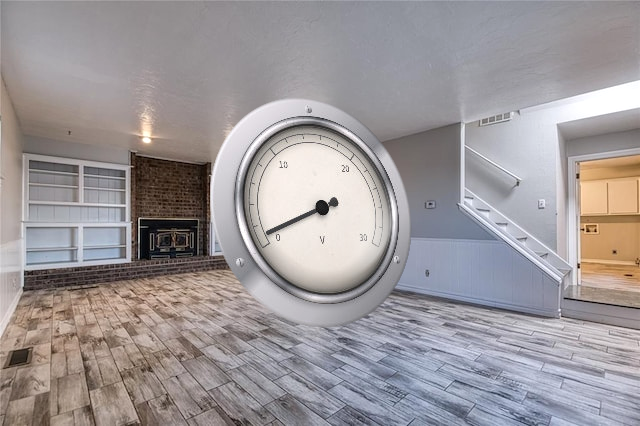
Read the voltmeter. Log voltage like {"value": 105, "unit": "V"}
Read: {"value": 1, "unit": "V"}
